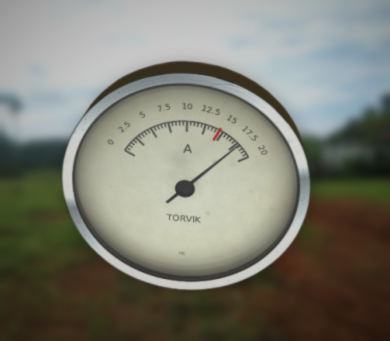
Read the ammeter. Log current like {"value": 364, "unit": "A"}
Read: {"value": 17.5, "unit": "A"}
